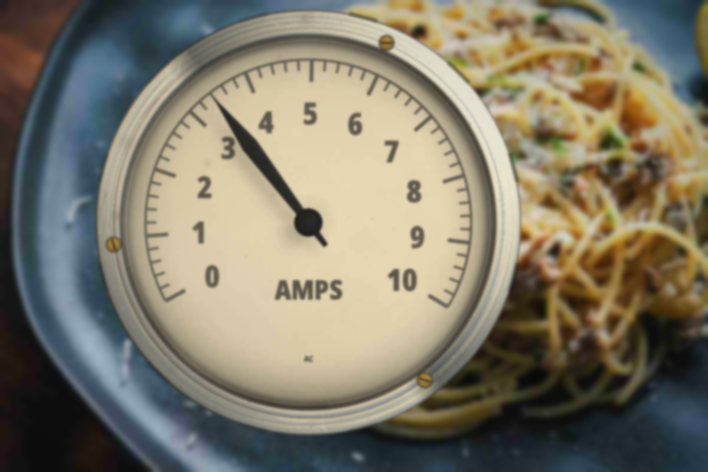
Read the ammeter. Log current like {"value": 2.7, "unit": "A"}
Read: {"value": 3.4, "unit": "A"}
